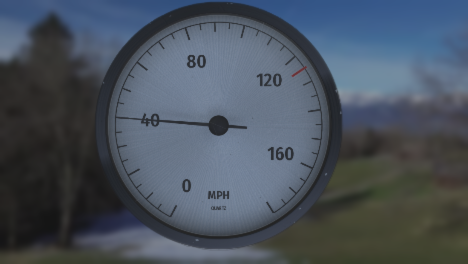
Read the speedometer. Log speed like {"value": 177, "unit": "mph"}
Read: {"value": 40, "unit": "mph"}
